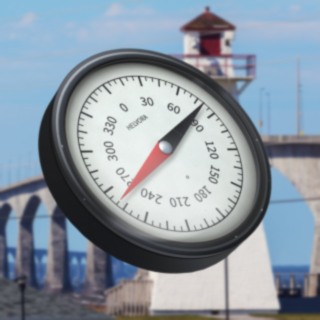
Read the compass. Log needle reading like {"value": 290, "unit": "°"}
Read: {"value": 260, "unit": "°"}
